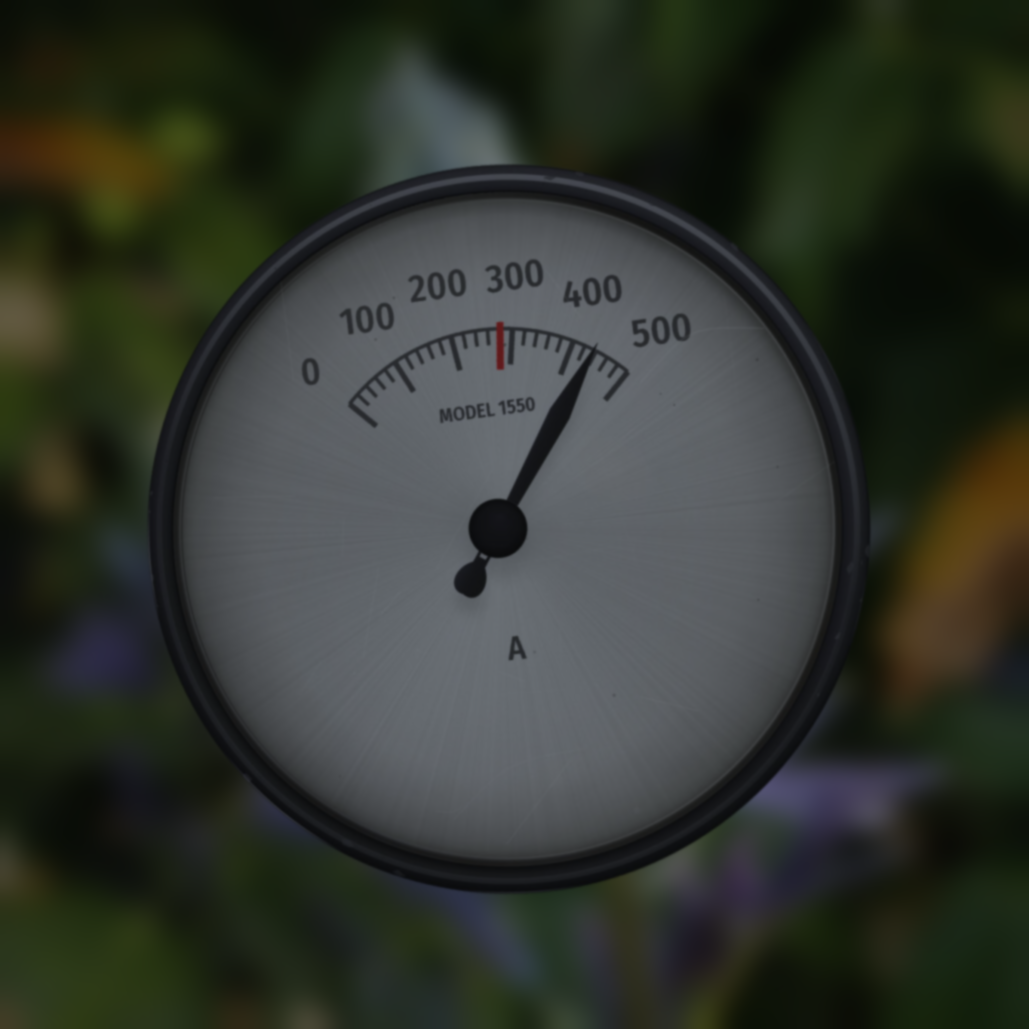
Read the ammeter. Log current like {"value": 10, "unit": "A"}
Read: {"value": 440, "unit": "A"}
